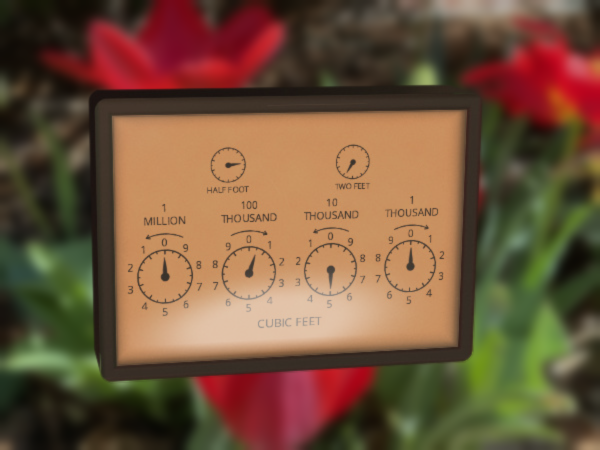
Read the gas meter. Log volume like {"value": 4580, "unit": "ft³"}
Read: {"value": 5000, "unit": "ft³"}
